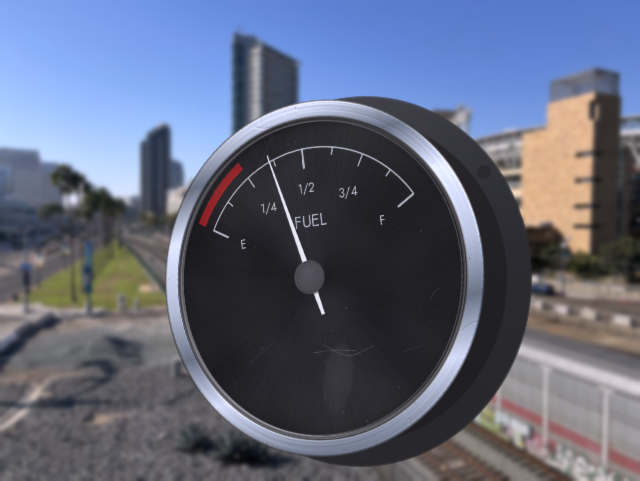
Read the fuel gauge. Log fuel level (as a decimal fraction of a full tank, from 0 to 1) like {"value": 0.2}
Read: {"value": 0.375}
